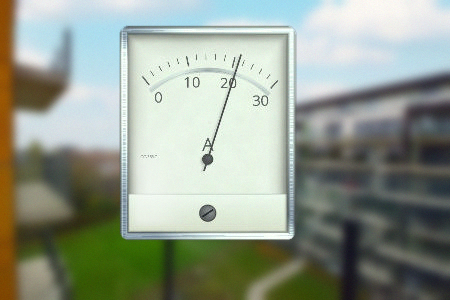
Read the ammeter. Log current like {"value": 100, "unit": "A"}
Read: {"value": 21, "unit": "A"}
